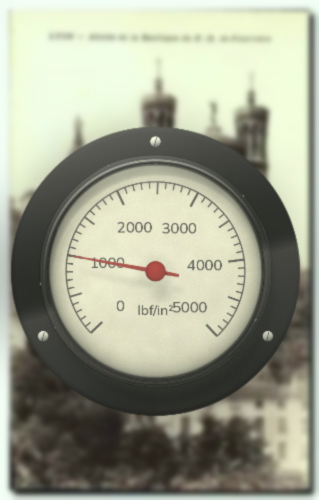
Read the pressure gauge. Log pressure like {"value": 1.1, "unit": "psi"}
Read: {"value": 1000, "unit": "psi"}
